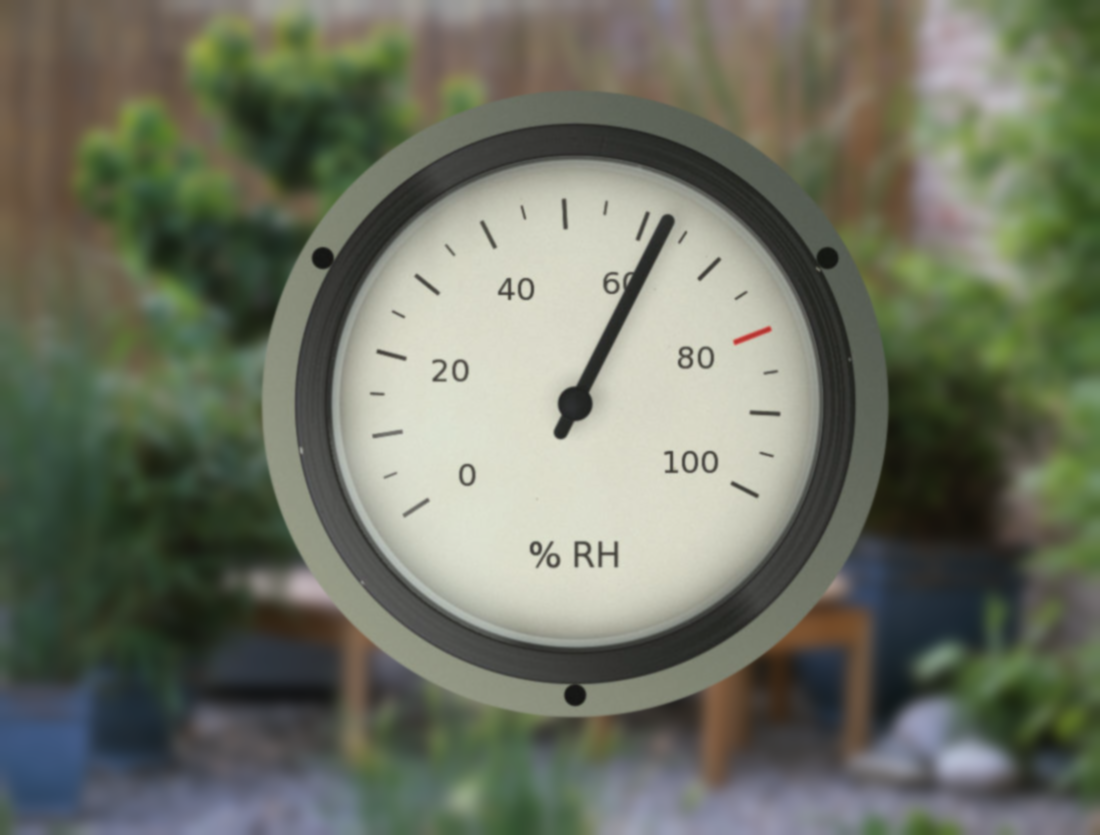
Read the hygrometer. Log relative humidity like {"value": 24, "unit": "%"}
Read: {"value": 62.5, "unit": "%"}
